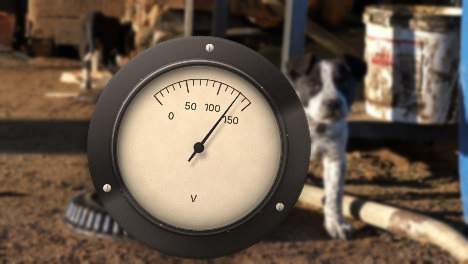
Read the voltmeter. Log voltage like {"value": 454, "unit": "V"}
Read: {"value": 130, "unit": "V"}
